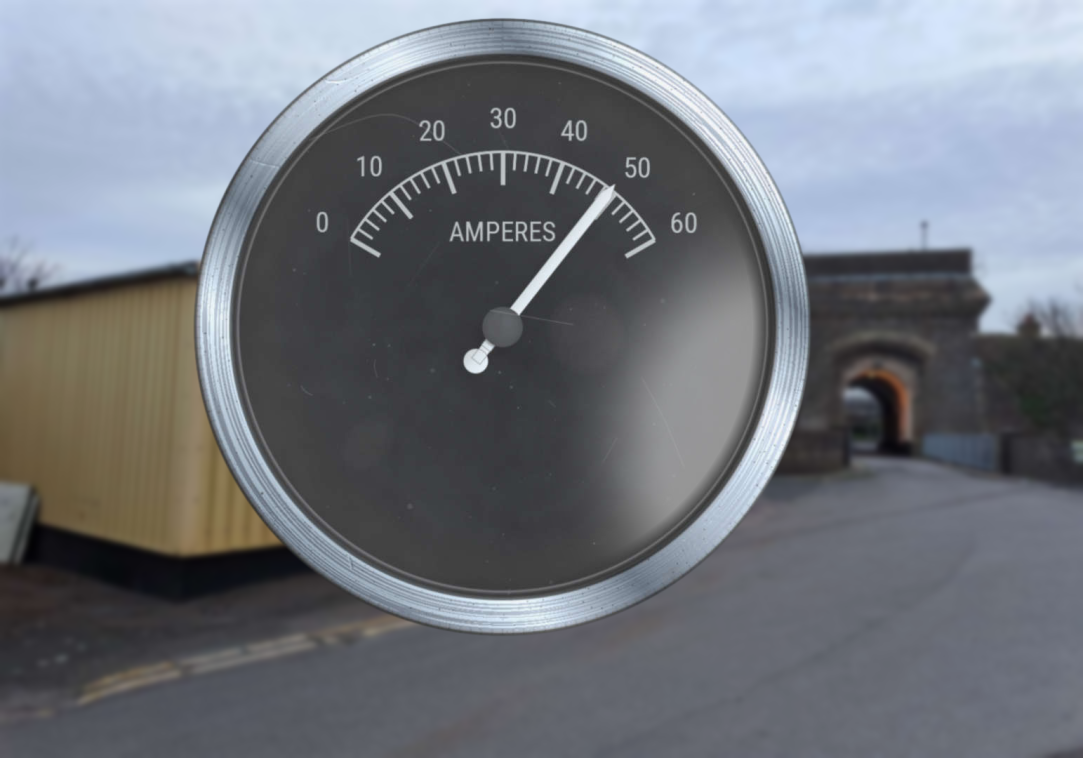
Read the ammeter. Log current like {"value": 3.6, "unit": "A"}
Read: {"value": 49, "unit": "A"}
